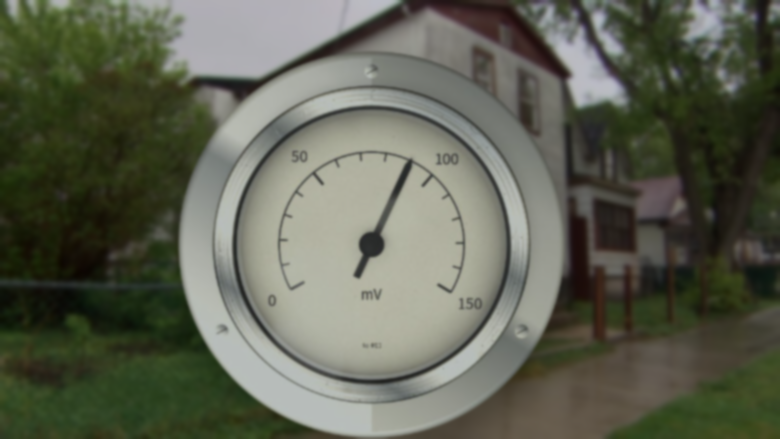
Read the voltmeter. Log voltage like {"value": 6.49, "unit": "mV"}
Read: {"value": 90, "unit": "mV"}
